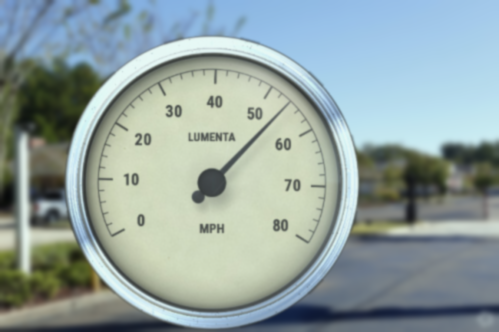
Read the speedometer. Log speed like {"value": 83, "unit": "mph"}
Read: {"value": 54, "unit": "mph"}
